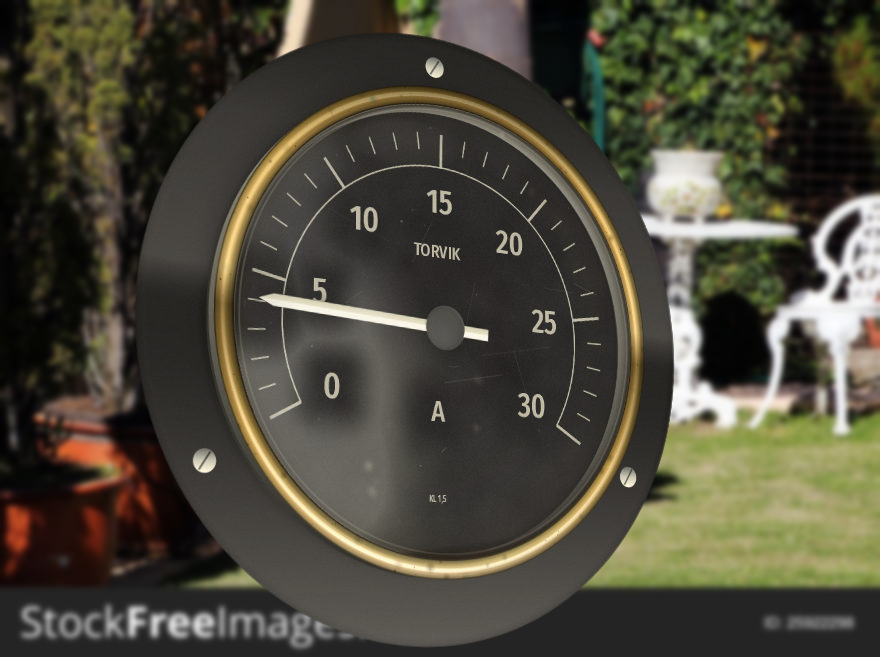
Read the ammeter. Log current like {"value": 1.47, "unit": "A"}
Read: {"value": 4, "unit": "A"}
